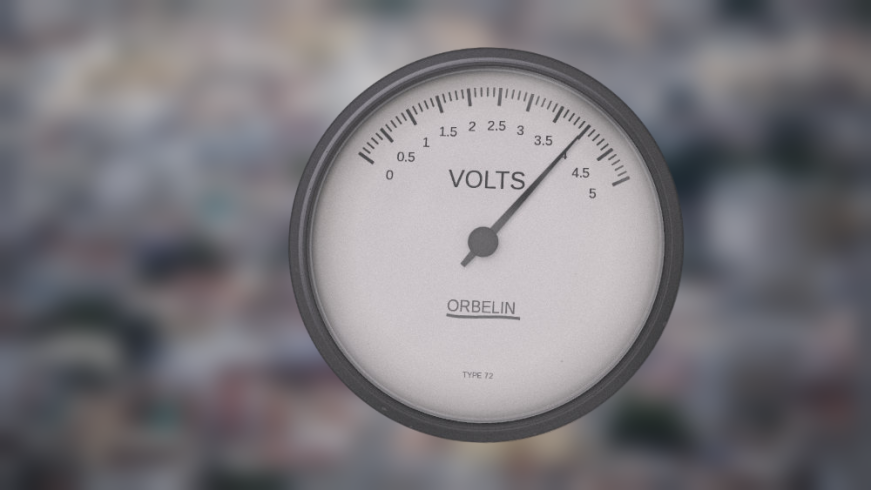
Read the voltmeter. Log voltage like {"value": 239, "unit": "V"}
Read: {"value": 4, "unit": "V"}
